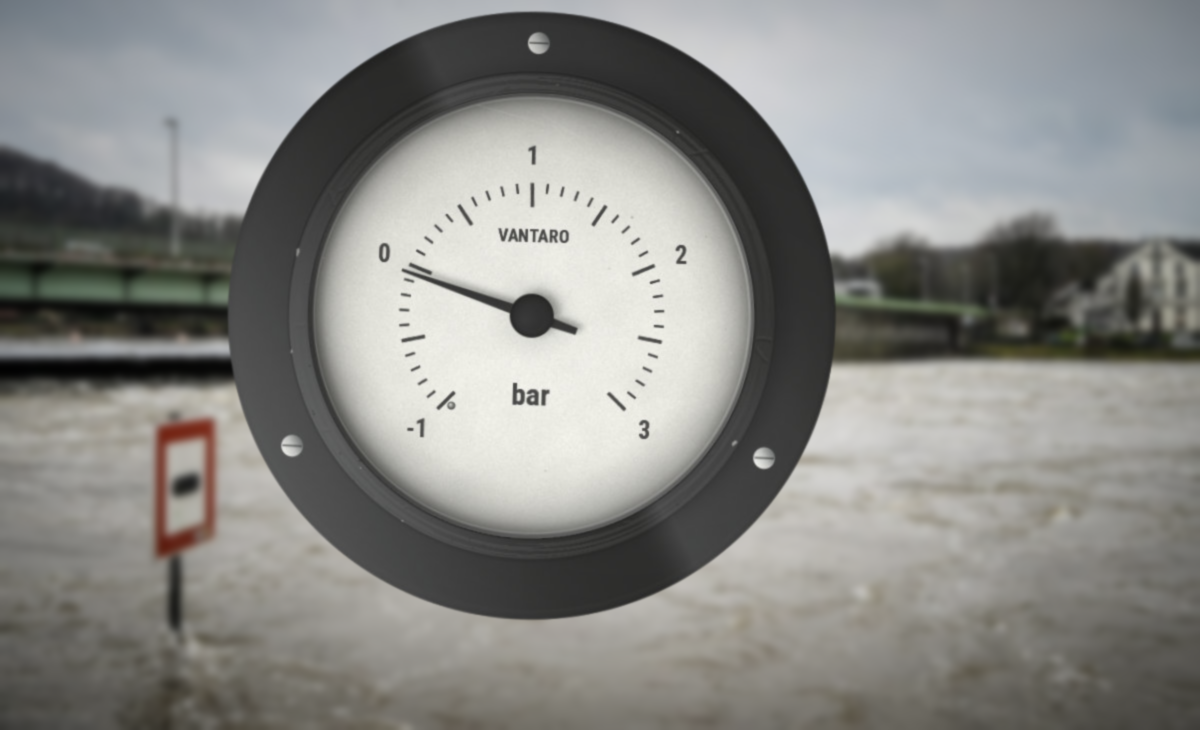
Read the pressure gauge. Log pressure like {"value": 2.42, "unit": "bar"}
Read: {"value": -0.05, "unit": "bar"}
